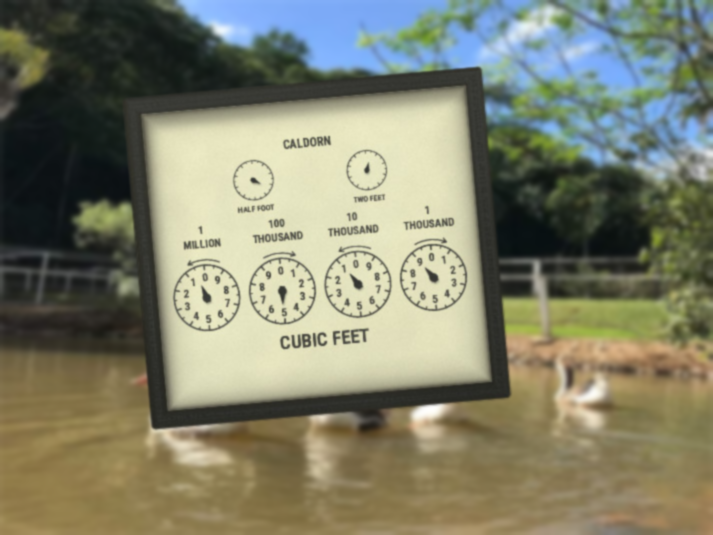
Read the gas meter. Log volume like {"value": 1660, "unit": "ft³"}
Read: {"value": 50900, "unit": "ft³"}
